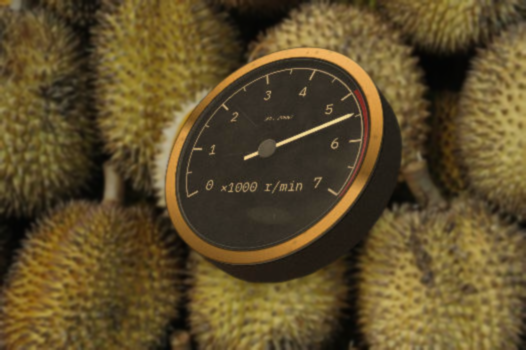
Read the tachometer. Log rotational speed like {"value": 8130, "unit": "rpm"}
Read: {"value": 5500, "unit": "rpm"}
